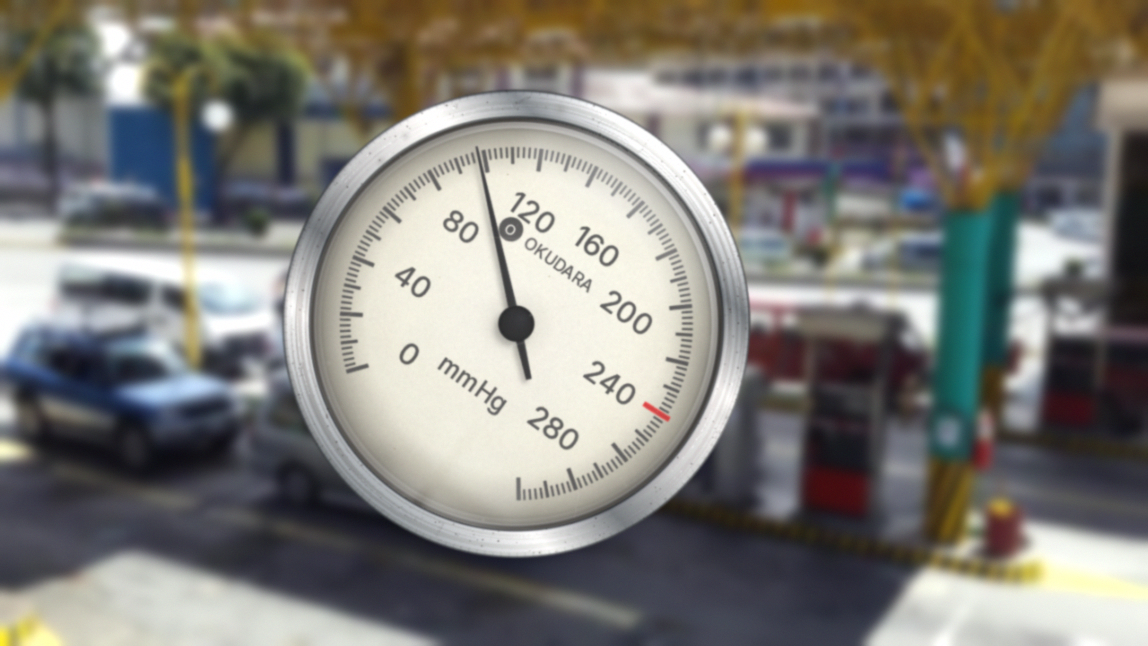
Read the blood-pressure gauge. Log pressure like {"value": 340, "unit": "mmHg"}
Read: {"value": 98, "unit": "mmHg"}
